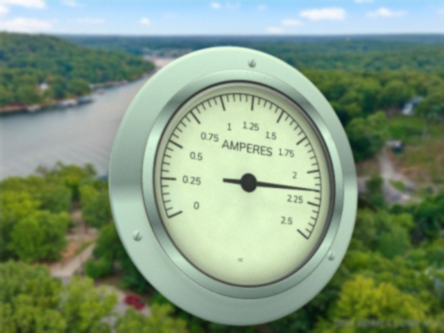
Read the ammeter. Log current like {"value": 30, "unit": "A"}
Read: {"value": 2.15, "unit": "A"}
